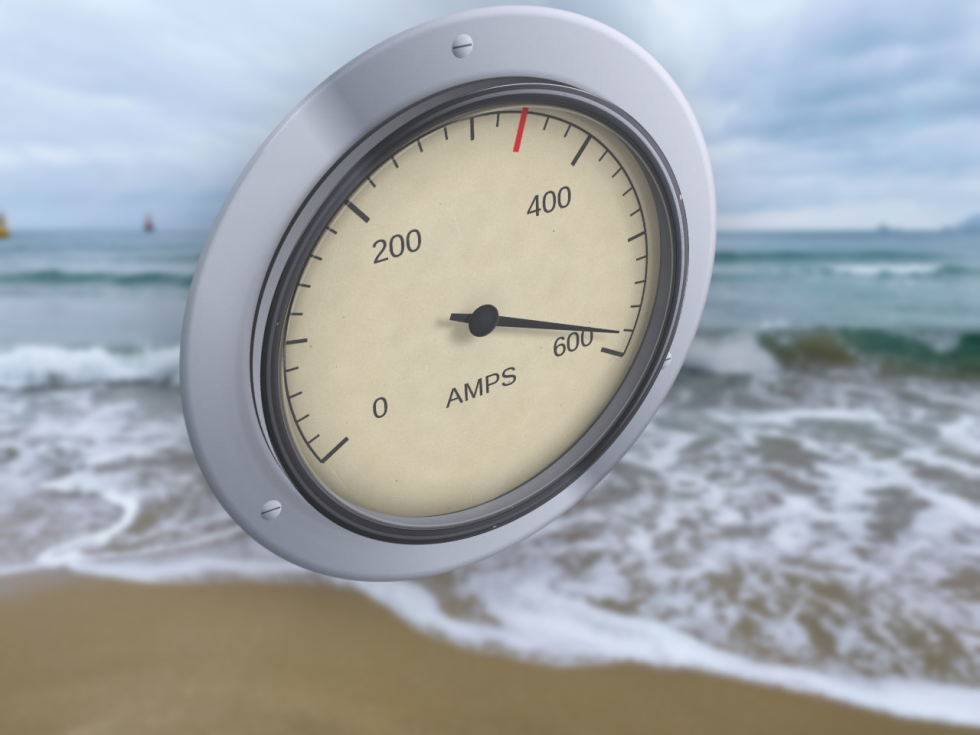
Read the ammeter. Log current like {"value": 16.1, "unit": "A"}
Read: {"value": 580, "unit": "A"}
